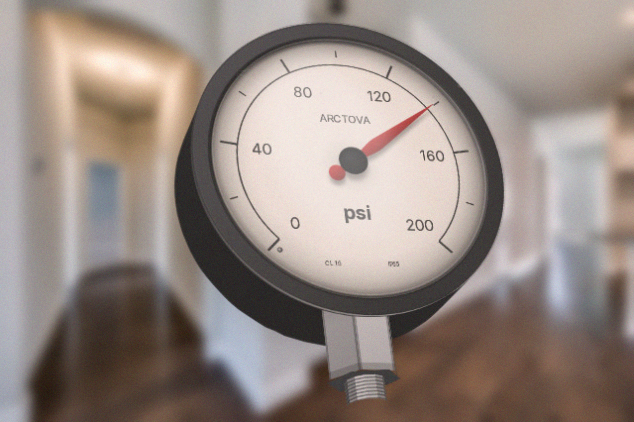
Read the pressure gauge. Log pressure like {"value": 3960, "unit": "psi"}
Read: {"value": 140, "unit": "psi"}
